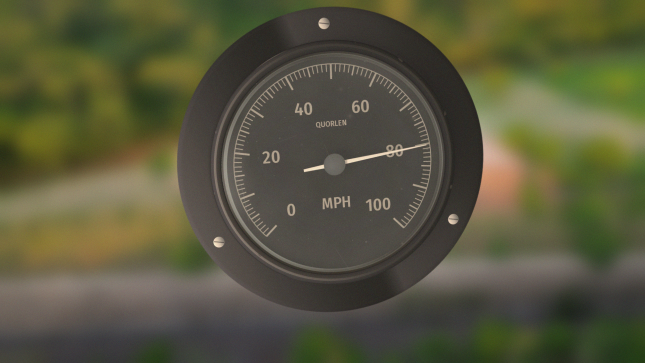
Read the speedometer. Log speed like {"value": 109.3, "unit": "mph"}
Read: {"value": 80, "unit": "mph"}
